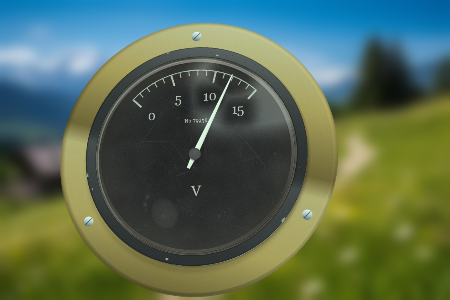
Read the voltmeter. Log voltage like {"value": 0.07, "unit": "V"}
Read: {"value": 12, "unit": "V"}
